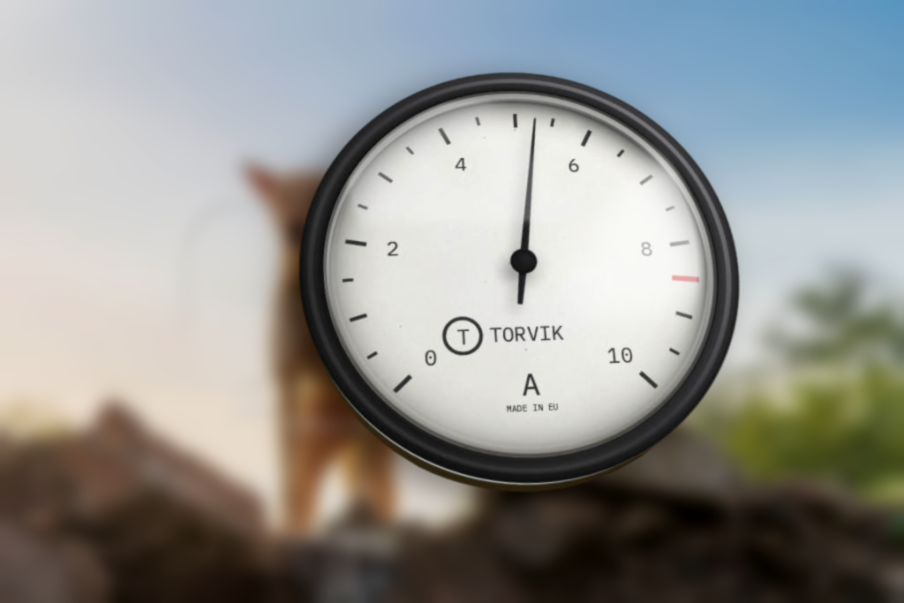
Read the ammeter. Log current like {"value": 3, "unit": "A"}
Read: {"value": 5.25, "unit": "A"}
